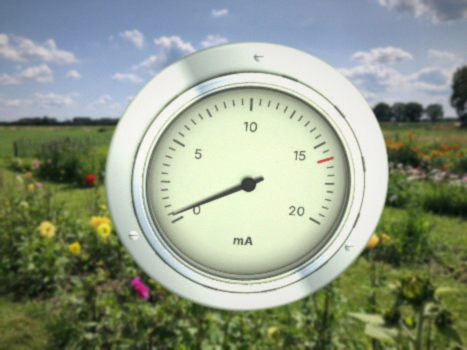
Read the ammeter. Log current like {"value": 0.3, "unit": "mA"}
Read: {"value": 0.5, "unit": "mA"}
